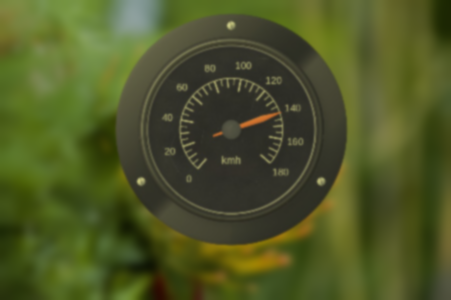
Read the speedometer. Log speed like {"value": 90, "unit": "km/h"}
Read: {"value": 140, "unit": "km/h"}
